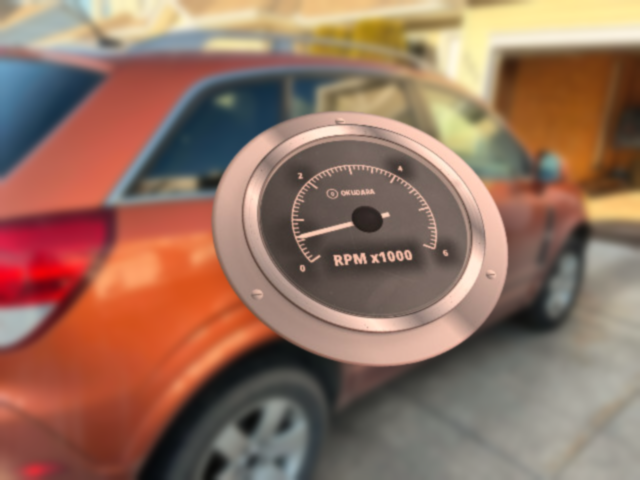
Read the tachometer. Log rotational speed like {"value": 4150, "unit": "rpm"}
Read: {"value": 500, "unit": "rpm"}
